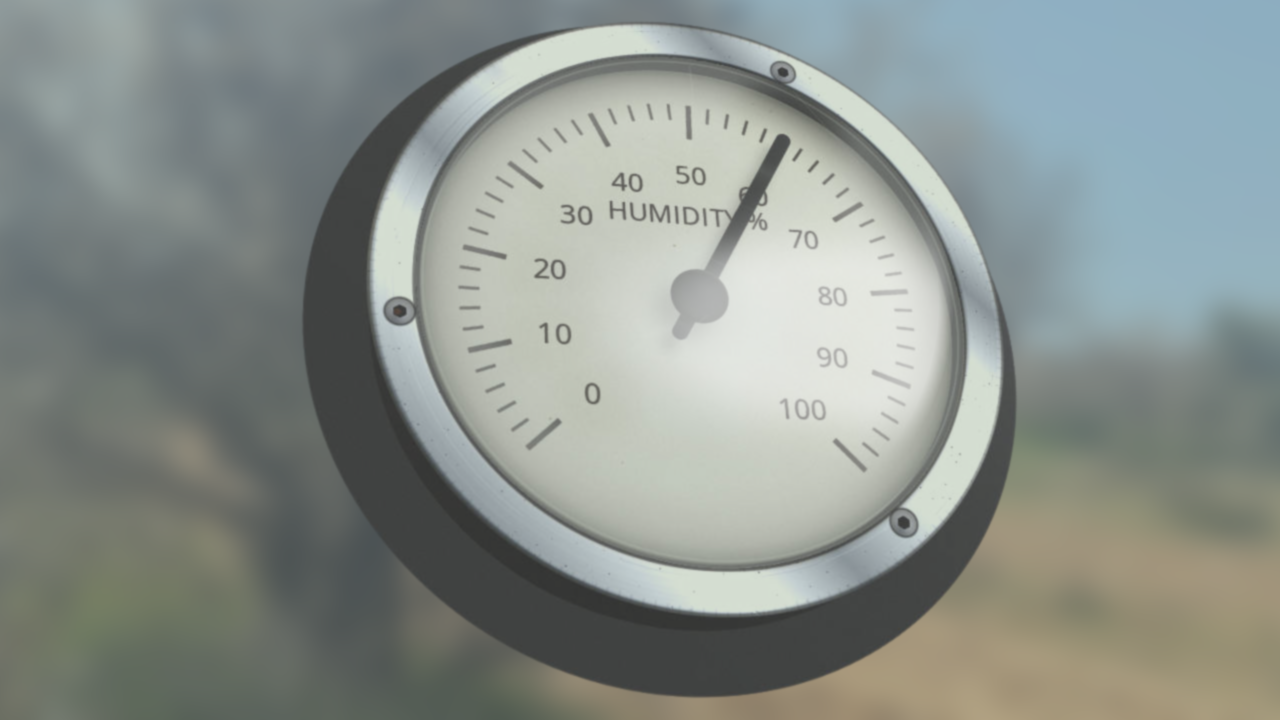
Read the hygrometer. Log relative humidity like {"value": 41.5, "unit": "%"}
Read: {"value": 60, "unit": "%"}
